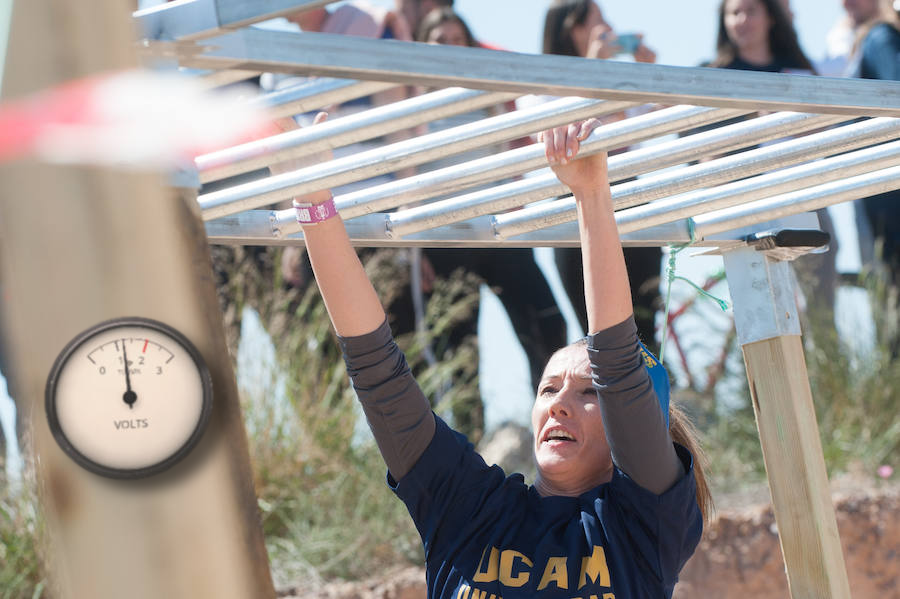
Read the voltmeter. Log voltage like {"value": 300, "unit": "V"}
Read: {"value": 1.25, "unit": "V"}
